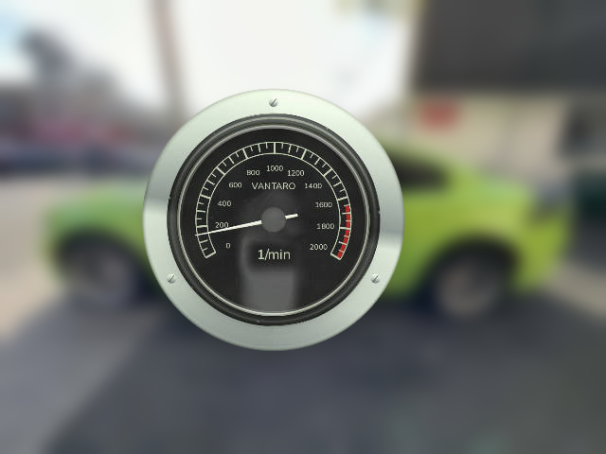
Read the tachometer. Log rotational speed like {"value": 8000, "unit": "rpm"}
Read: {"value": 150, "unit": "rpm"}
